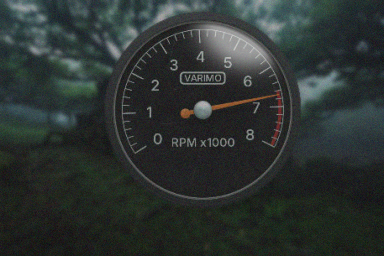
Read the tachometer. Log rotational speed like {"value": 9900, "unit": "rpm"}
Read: {"value": 6700, "unit": "rpm"}
